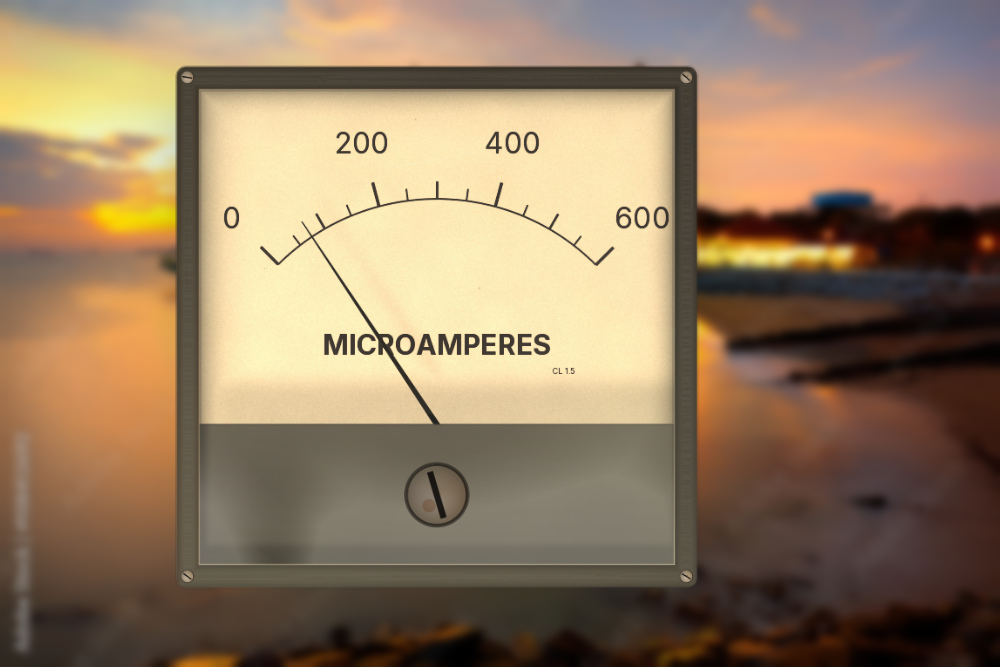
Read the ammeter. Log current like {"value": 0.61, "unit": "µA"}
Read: {"value": 75, "unit": "µA"}
